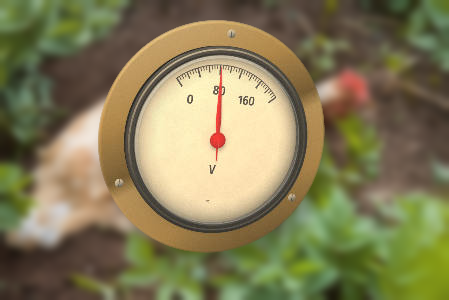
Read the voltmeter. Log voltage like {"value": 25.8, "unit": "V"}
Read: {"value": 80, "unit": "V"}
